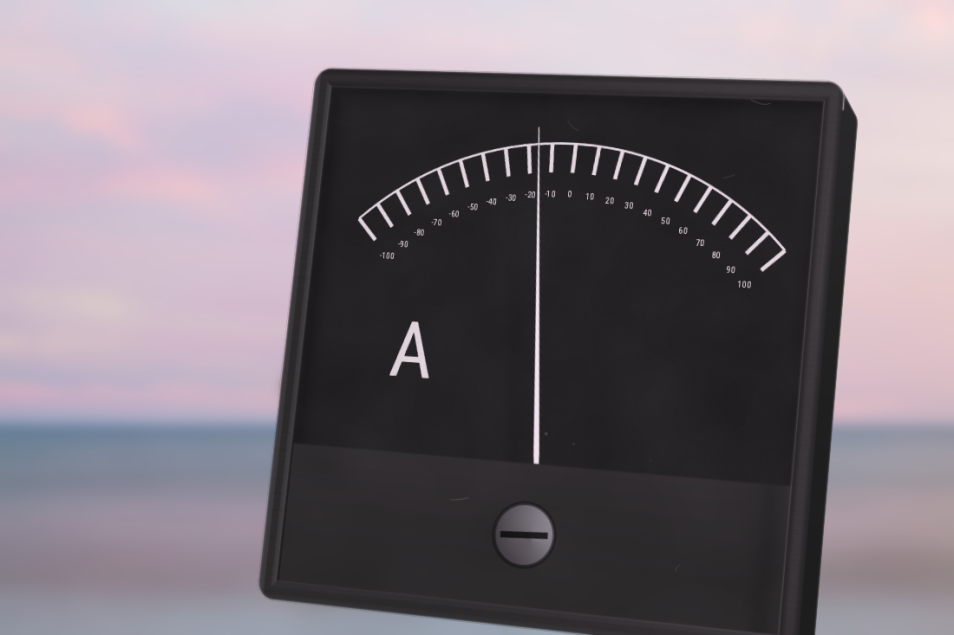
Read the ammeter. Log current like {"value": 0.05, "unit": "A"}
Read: {"value": -15, "unit": "A"}
